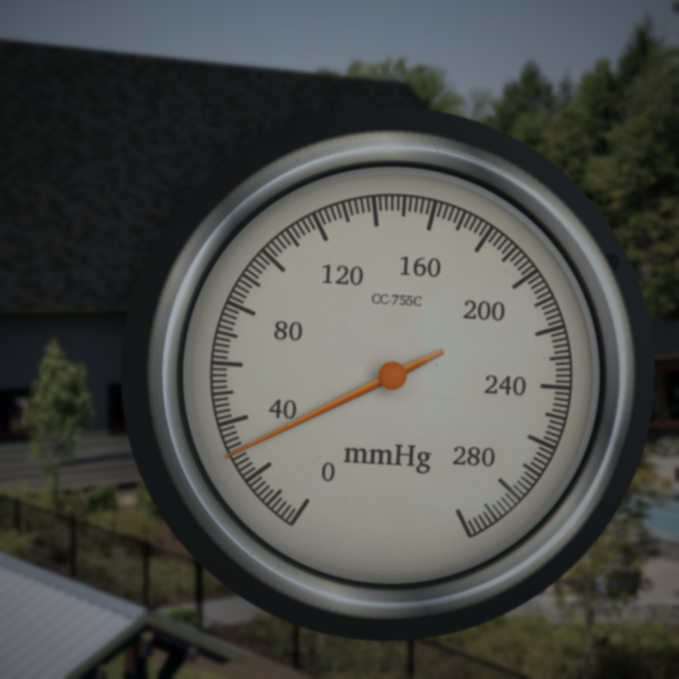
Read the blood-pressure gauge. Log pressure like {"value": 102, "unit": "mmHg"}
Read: {"value": 30, "unit": "mmHg"}
